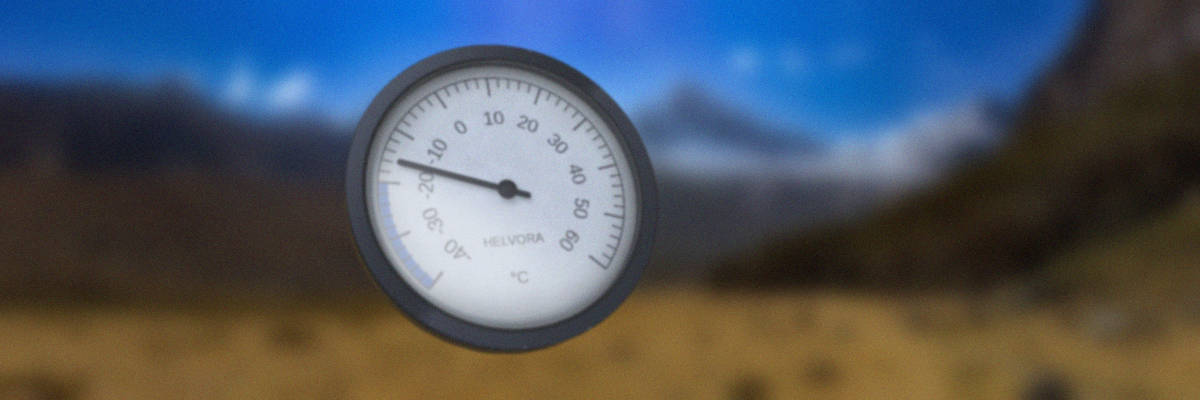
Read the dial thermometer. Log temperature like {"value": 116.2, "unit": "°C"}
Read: {"value": -16, "unit": "°C"}
